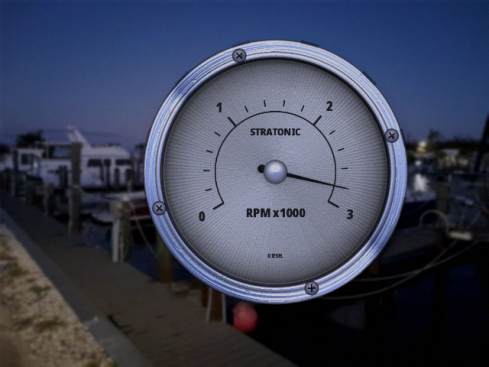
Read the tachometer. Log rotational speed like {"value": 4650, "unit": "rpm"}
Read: {"value": 2800, "unit": "rpm"}
